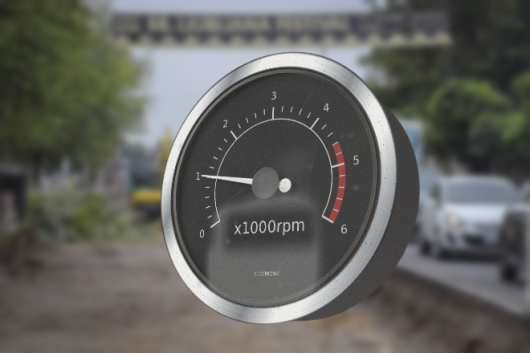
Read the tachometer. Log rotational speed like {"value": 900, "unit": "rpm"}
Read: {"value": 1000, "unit": "rpm"}
